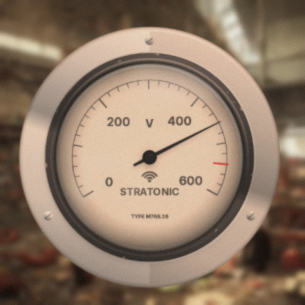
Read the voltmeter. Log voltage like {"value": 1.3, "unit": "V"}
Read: {"value": 460, "unit": "V"}
